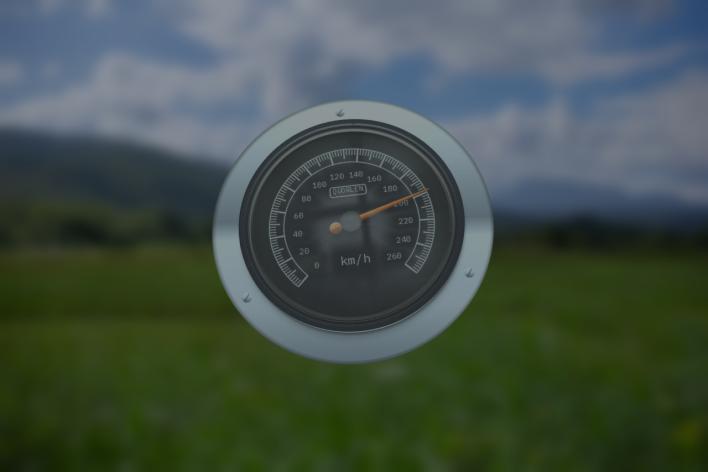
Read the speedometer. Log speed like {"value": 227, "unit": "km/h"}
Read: {"value": 200, "unit": "km/h"}
